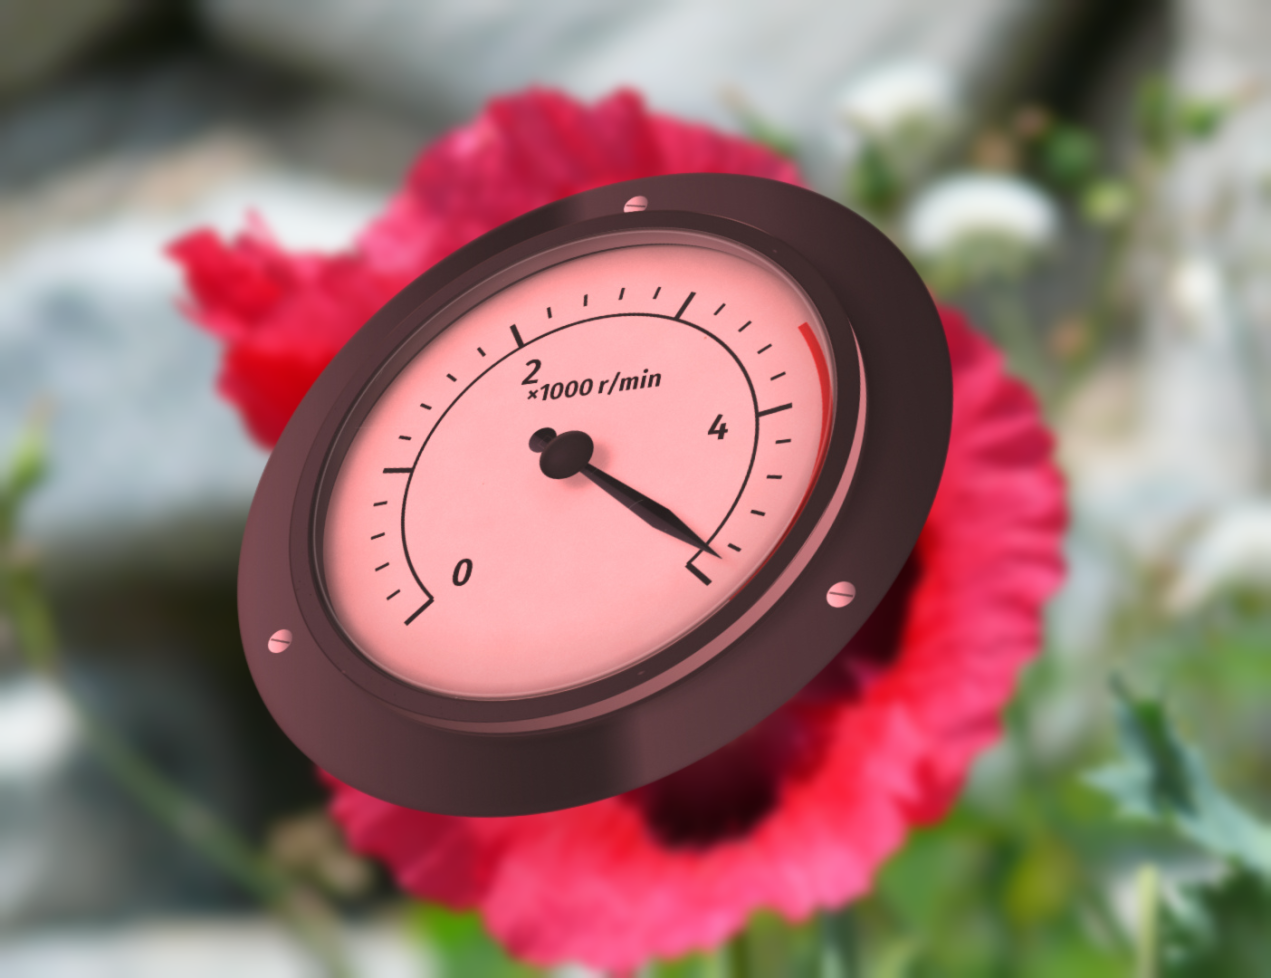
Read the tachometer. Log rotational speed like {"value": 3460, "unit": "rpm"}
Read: {"value": 4900, "unit": "rpm"}
